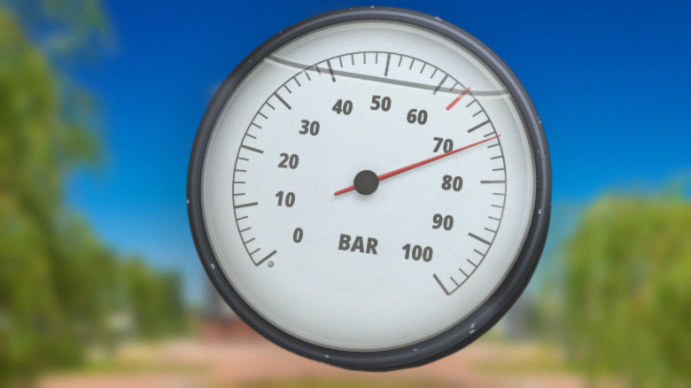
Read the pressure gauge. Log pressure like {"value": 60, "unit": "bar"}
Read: {"value": 73, "unit": "bar"}
